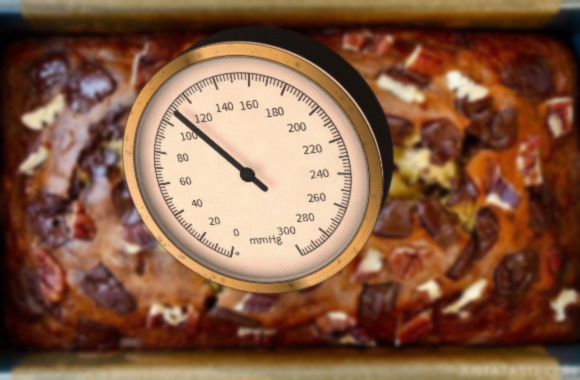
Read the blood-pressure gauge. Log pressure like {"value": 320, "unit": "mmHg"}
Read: {"value": 110, "unit": "mmHg"}
